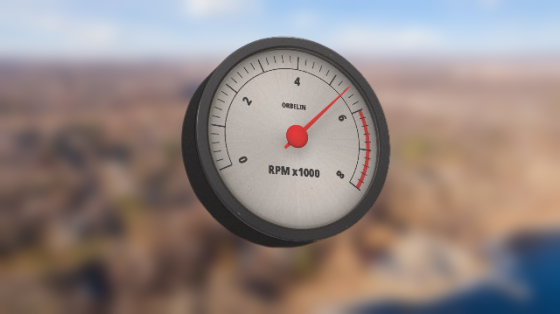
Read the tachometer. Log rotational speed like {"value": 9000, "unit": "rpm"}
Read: {"value": 5400, "unit": "rpm"}
